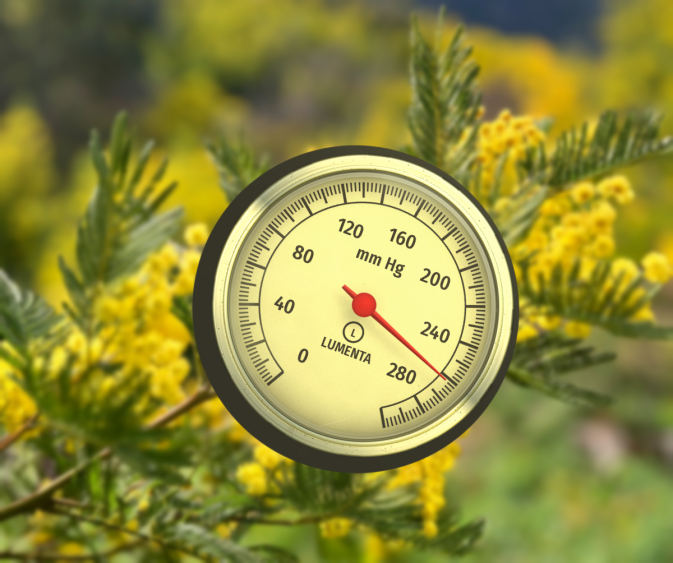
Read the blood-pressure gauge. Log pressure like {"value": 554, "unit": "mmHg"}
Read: {"value": 262, "unit": "mmHg"}
